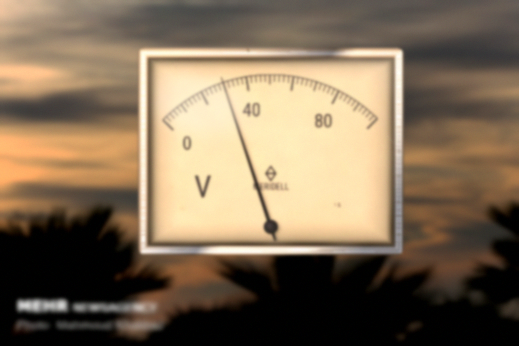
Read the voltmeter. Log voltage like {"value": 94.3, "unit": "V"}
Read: {"value": 30, "unit": "V"}
